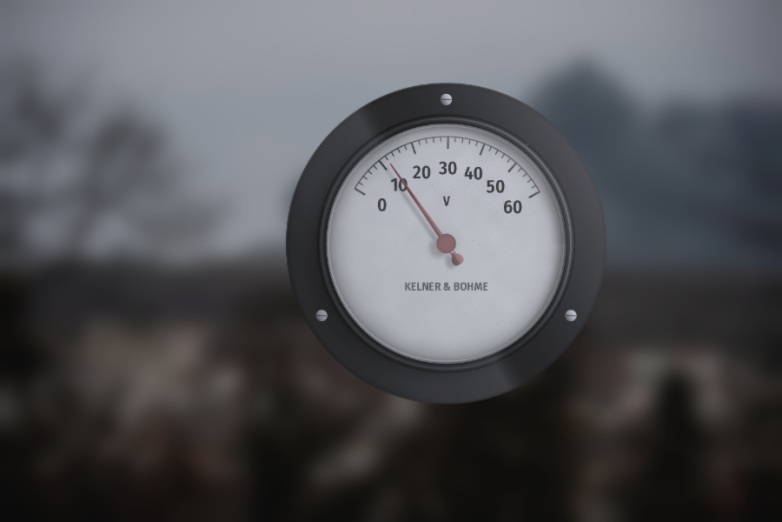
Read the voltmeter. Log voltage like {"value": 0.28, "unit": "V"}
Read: {"value": 12, "unit": "V"}
